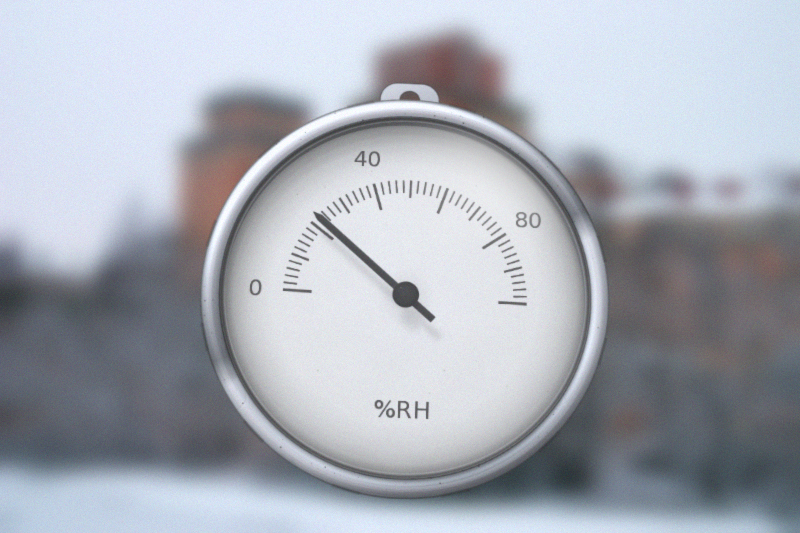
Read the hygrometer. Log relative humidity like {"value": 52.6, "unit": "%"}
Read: {"value": 22, "unit": "%"}
